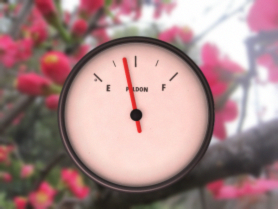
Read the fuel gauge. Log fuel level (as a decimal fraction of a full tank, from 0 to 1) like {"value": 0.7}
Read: {"value": 0.375}
